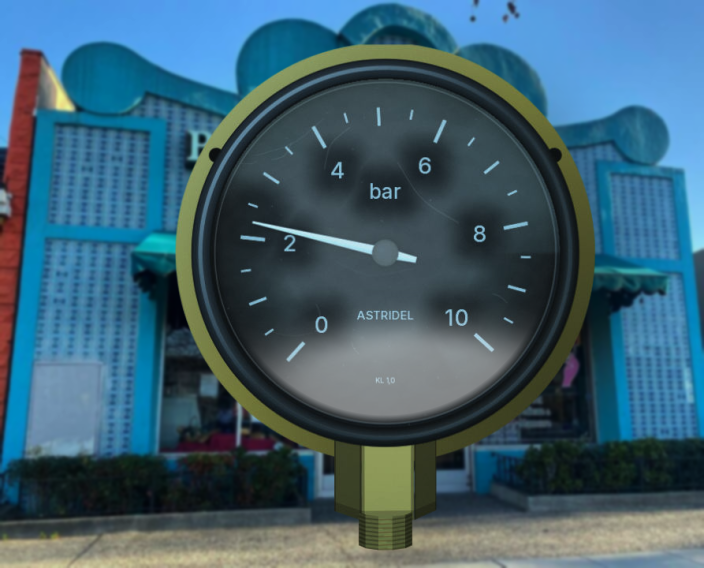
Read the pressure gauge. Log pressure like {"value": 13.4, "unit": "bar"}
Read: {"value": 2.25, "unit": "bar"}
